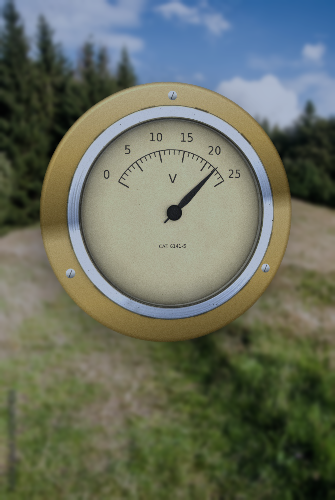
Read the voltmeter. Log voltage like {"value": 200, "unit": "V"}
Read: {"value": 22, "unit": "V"}
